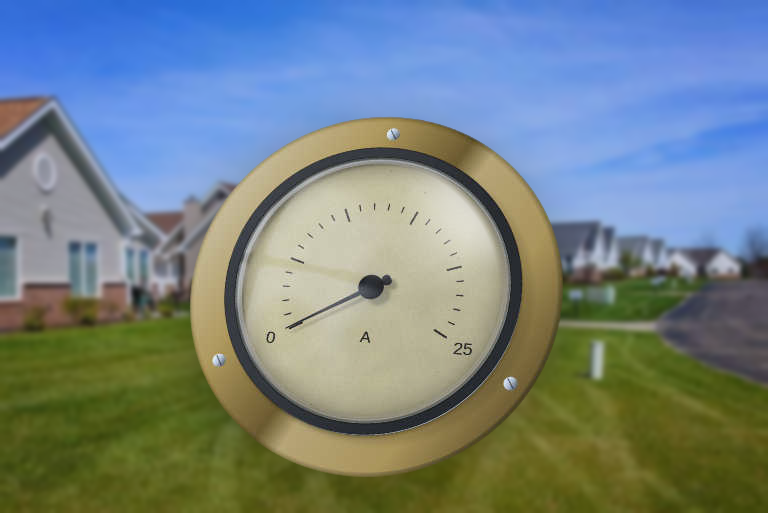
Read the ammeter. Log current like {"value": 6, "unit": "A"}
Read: {"value": 0, "unit": "A"}
